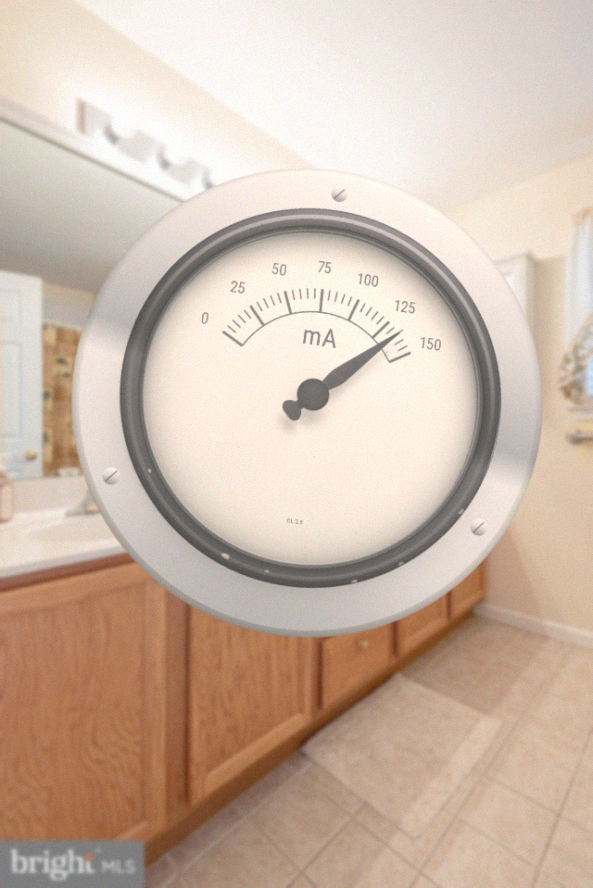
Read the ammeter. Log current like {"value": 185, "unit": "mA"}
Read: {"value": 135, "unit": "mA"}
